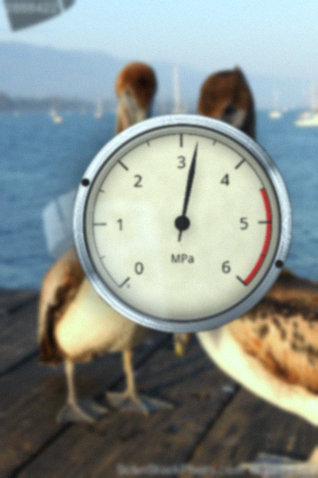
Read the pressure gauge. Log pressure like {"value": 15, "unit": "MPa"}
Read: {"value": 3.25, "unit": "MPa"}
